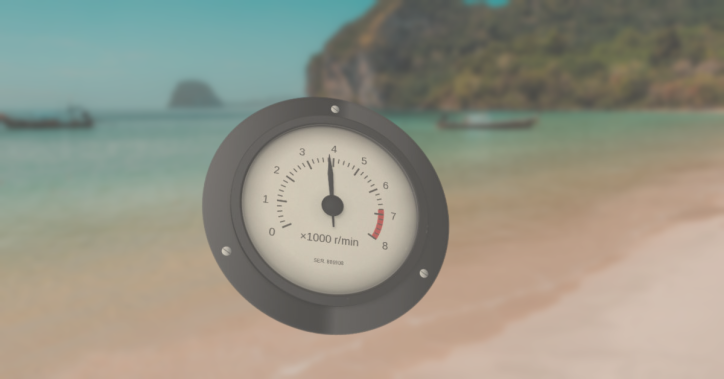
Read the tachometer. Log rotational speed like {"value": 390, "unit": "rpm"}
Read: {"value": 3800, "unit": "rpm"}
